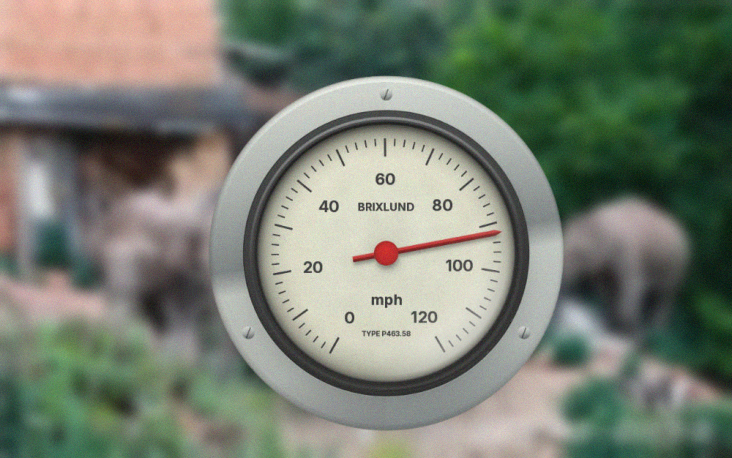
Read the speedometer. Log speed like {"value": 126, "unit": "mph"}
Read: {"value": 92, "unit": "mph"}
